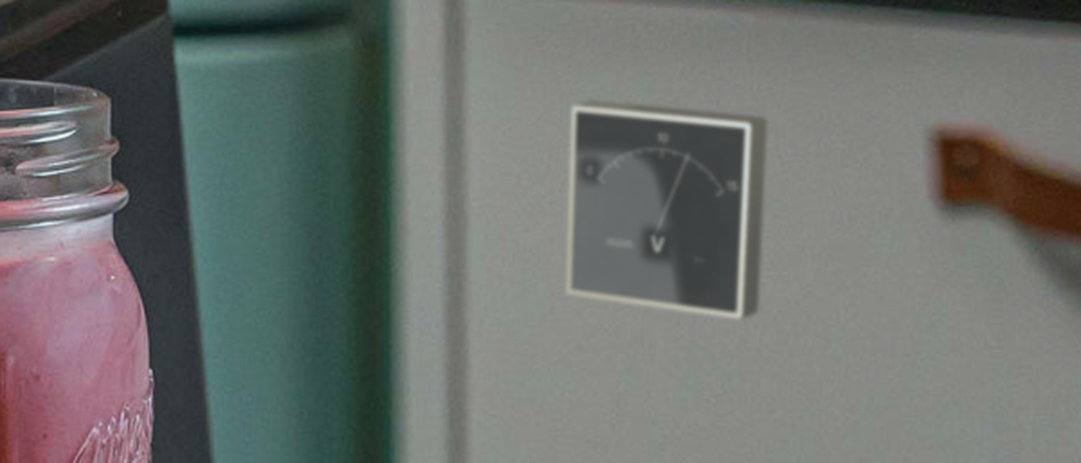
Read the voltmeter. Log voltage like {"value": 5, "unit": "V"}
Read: {"value": 12, "unit": "V"}
